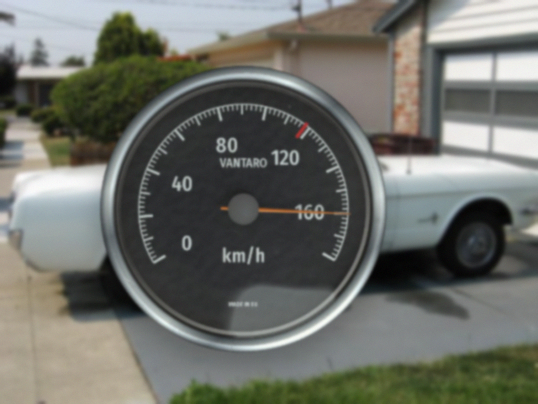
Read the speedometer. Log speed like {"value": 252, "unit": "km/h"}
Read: {"value": 160, "unit": "km/h"}
